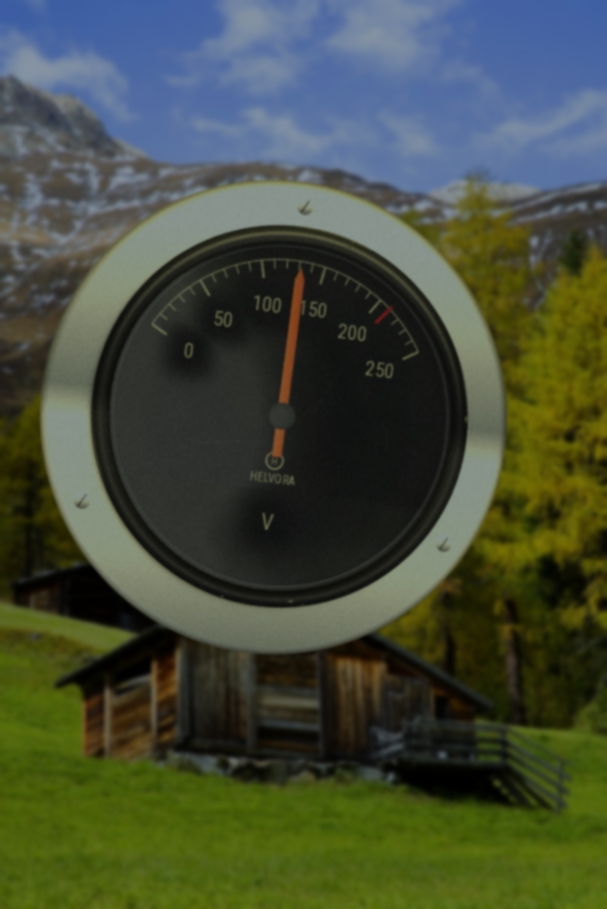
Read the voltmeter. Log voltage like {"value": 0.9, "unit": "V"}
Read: {"value": 130, "unit": "V"}
